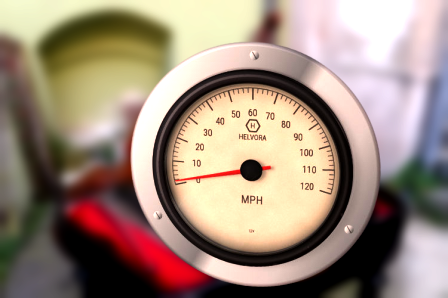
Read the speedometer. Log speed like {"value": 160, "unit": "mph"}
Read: {"value": 2, "unit": "mph"}
